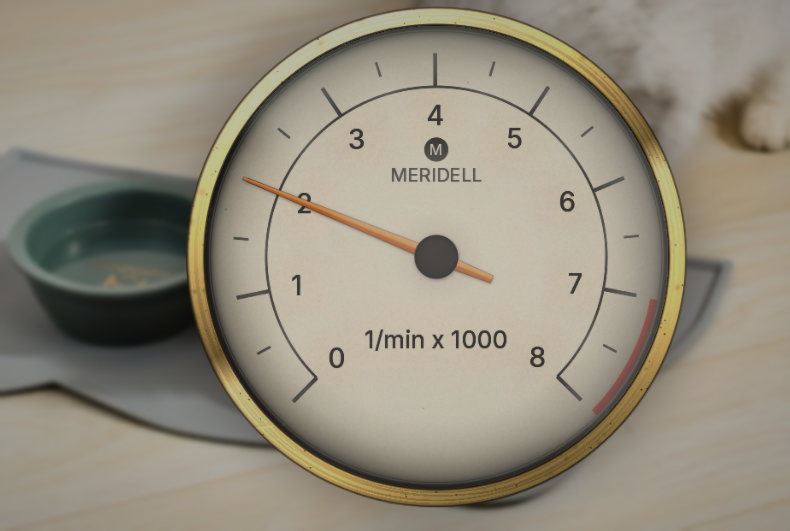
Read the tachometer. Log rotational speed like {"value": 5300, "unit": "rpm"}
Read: {"value": 2000, "unit": "rpm"}
